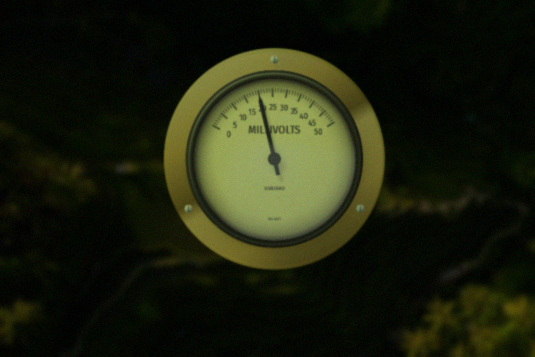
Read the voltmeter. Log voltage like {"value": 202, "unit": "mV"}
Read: {"value": 20, "unit": "mV"}
